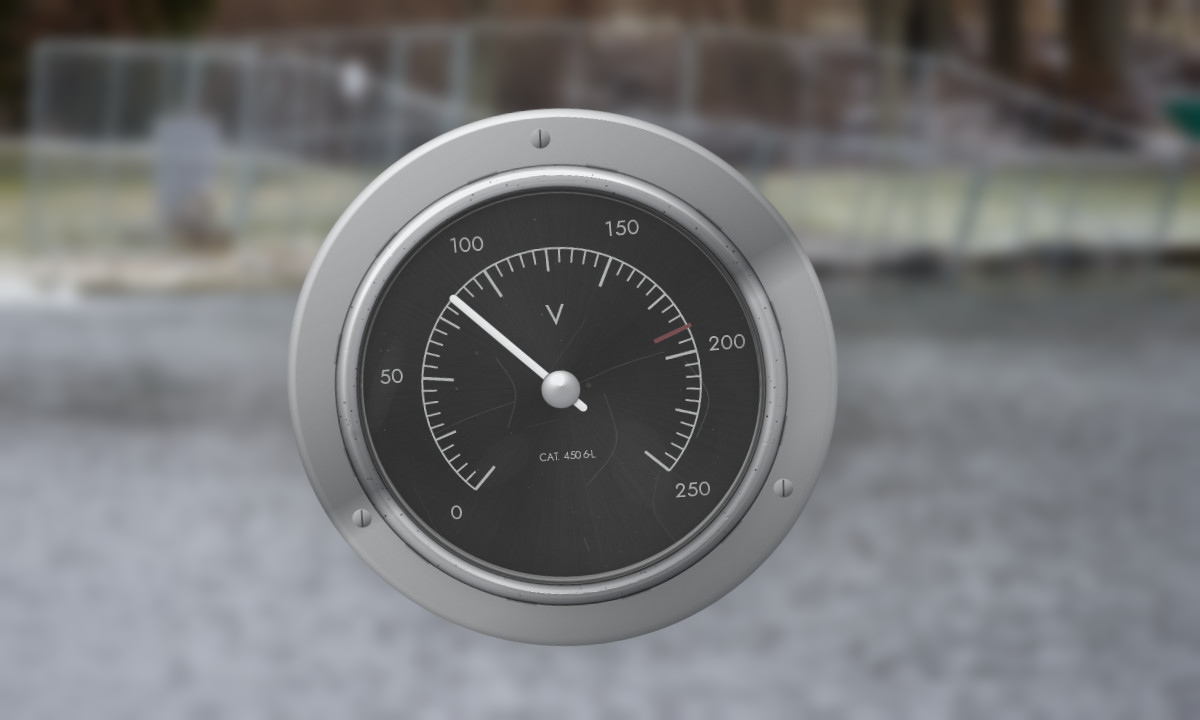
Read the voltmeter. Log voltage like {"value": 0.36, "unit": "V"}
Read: {"value": 85, "unit": "V"}
